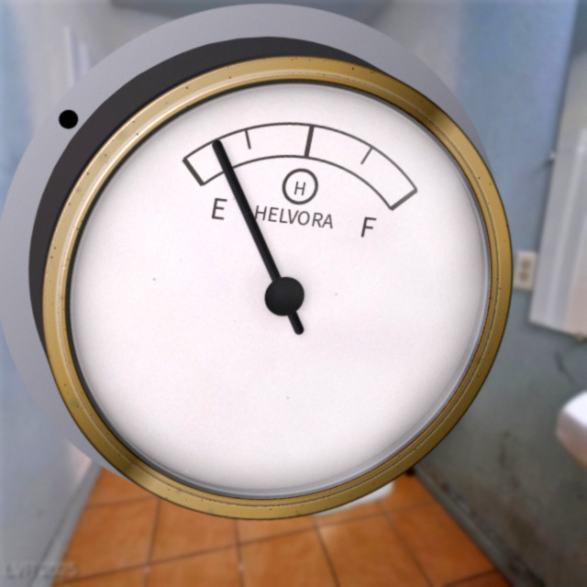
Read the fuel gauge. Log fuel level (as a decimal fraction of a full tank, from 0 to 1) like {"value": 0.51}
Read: {"value": 0.125}
